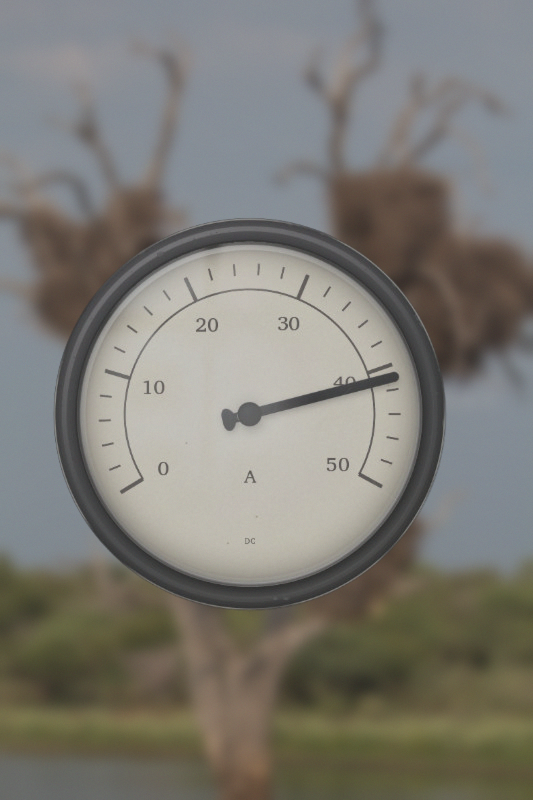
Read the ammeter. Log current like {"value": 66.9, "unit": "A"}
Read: {"value": 41, "unit": "A"}
